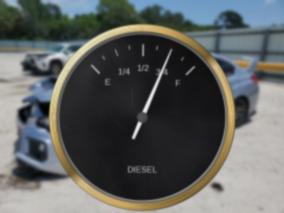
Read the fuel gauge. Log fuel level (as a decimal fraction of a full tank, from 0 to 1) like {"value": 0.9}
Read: {"value": 0.75}
